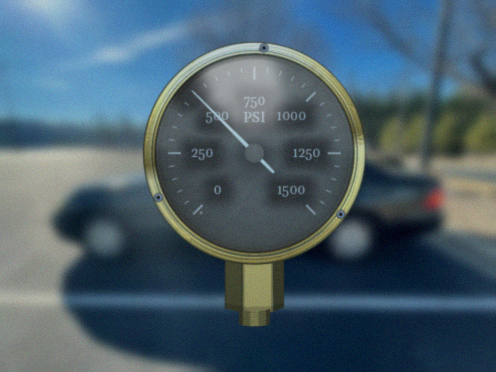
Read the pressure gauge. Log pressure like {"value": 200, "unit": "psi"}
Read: {"value": 500, "unit": "psi"}
